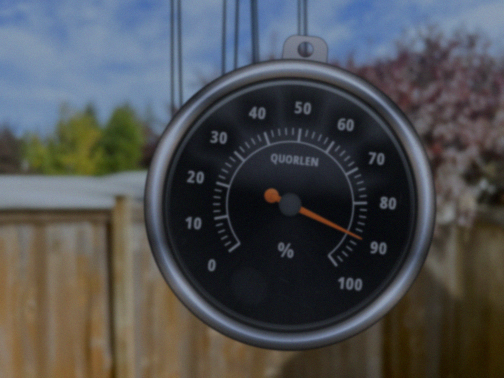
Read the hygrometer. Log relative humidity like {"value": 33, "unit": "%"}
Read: {"value": 90, "unit": "%"}
